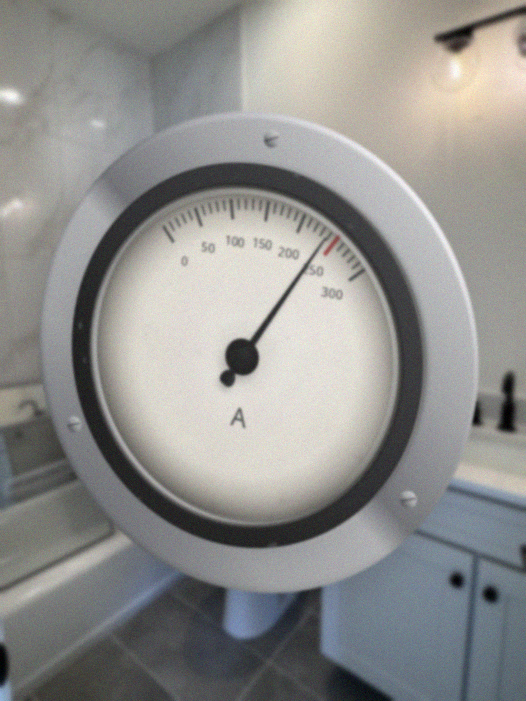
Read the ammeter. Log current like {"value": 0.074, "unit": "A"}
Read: {"value": 240, "unit": "A"}
